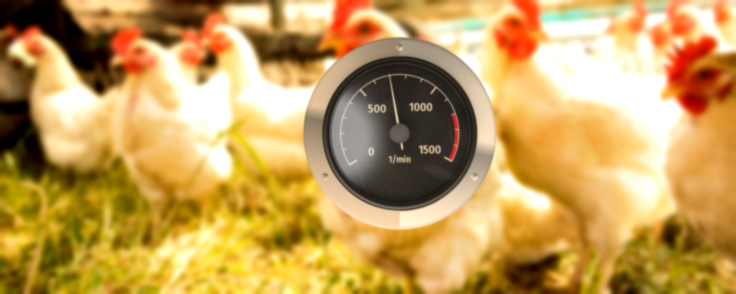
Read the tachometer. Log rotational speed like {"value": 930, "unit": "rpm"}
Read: {"value": 700, "unit": "rpm"}
